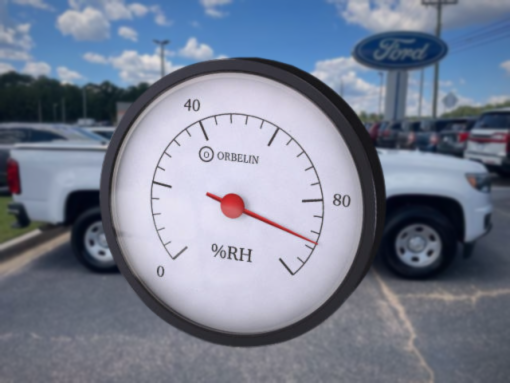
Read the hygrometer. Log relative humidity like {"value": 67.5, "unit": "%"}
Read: {"value": 90, "unit": "%"}
